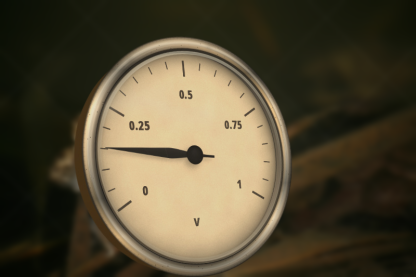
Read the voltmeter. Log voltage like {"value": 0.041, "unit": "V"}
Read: {"value": 0.15, "unit": "V"}
